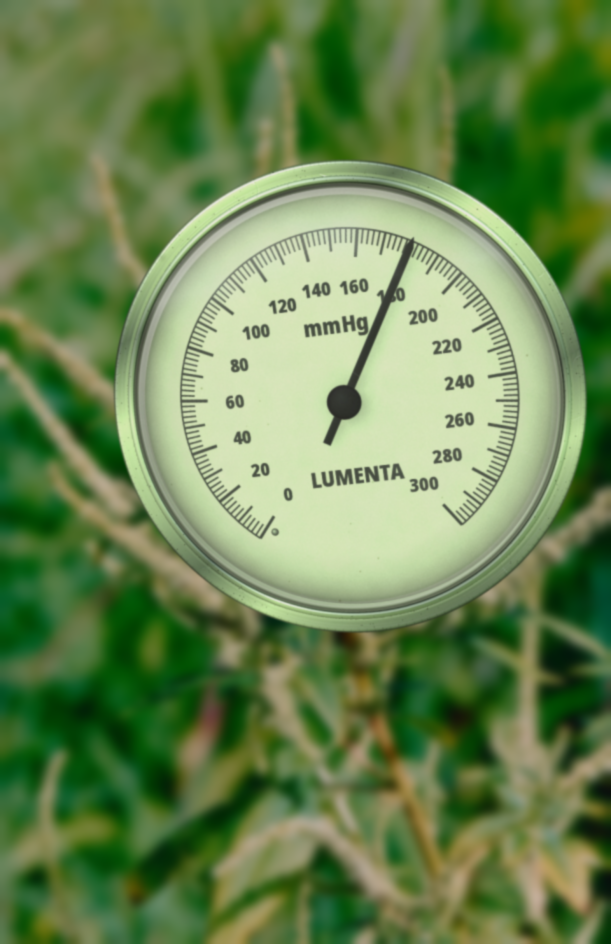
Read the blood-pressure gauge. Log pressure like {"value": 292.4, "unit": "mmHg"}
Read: {"value": 180, "unit": "mmHg"}
